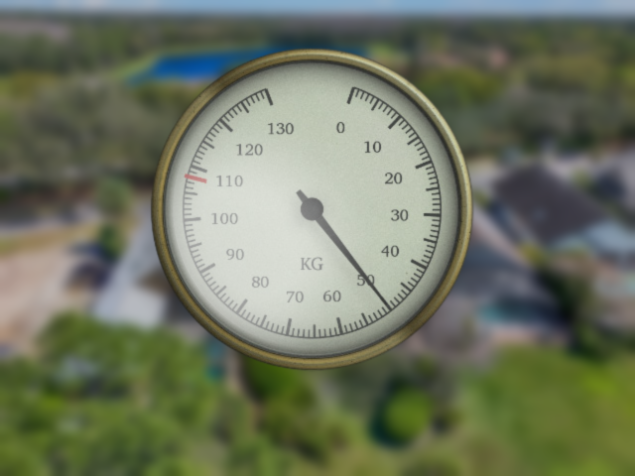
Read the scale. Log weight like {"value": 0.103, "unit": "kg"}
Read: {"value": 50, "unit": "kg"}
